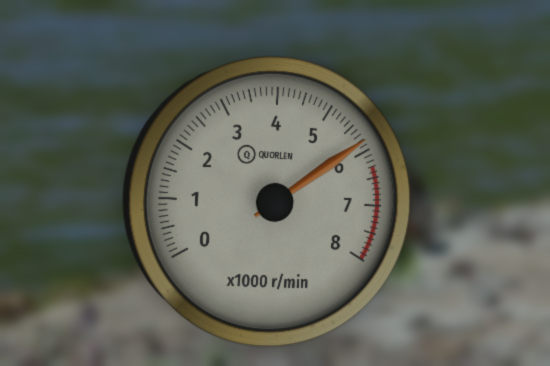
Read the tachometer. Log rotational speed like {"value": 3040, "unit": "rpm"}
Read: {"value": 5800, "unit": "rpm"}
